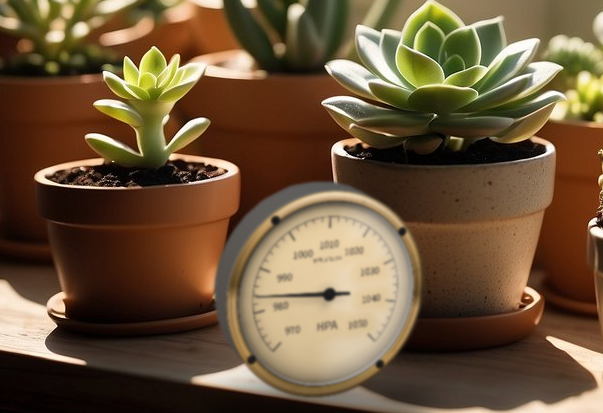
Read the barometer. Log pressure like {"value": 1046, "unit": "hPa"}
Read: {"value": 984, "unit": "hPa"}
